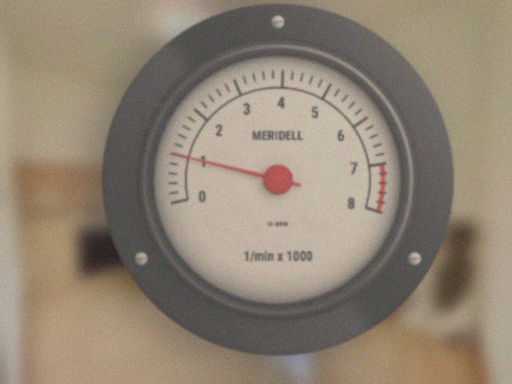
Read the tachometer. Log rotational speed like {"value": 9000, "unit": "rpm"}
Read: {"value": 1000, "unit": "rpm"}
